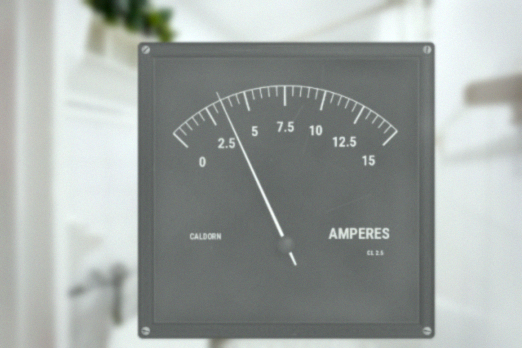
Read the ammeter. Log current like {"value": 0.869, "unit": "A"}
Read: {"value": 3.5, "unit": "A"}
